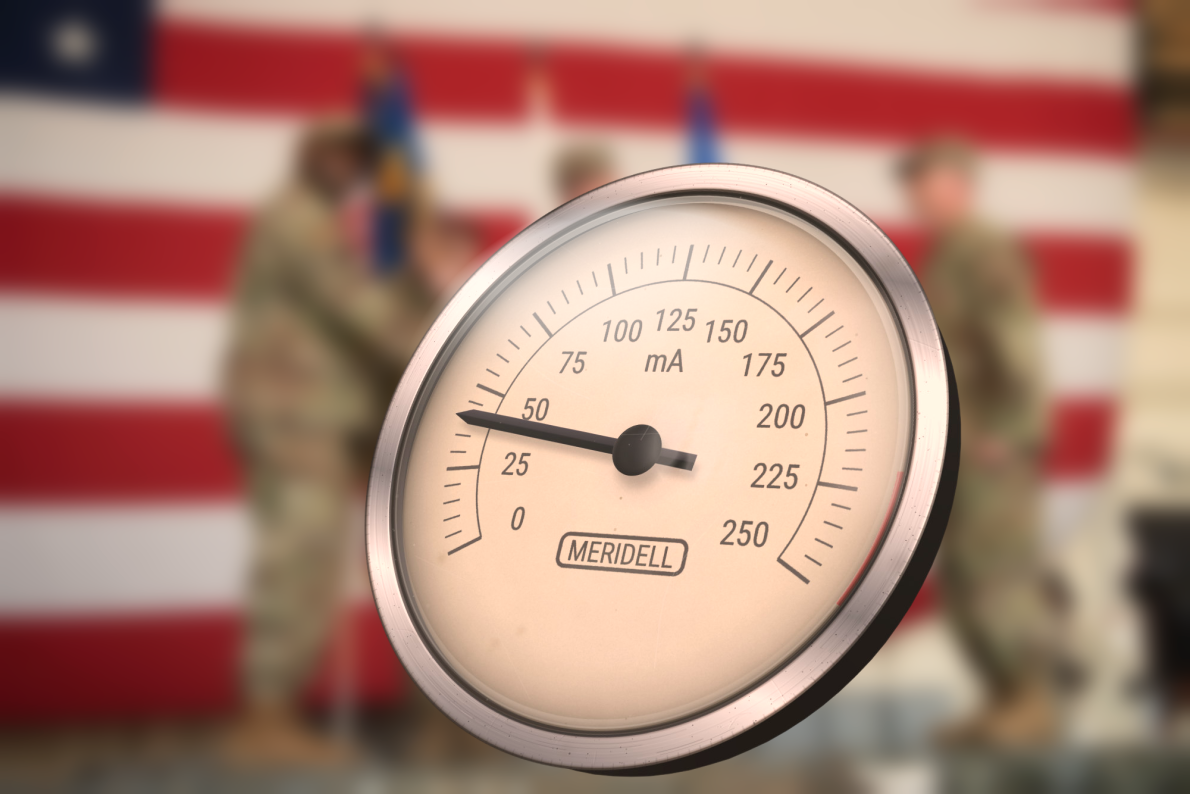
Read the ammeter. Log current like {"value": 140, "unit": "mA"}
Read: {"value": 40, "unit": "mA"}
